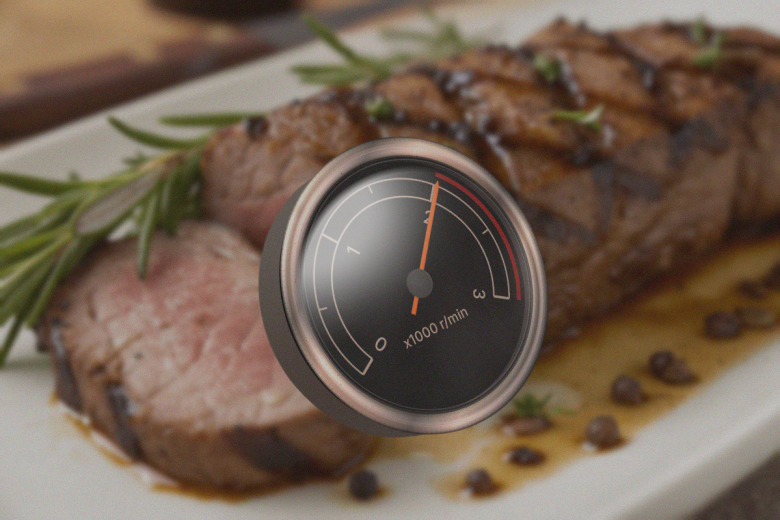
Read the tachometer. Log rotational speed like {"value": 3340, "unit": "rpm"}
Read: {"value": 2000, "unit": "rpm"}
